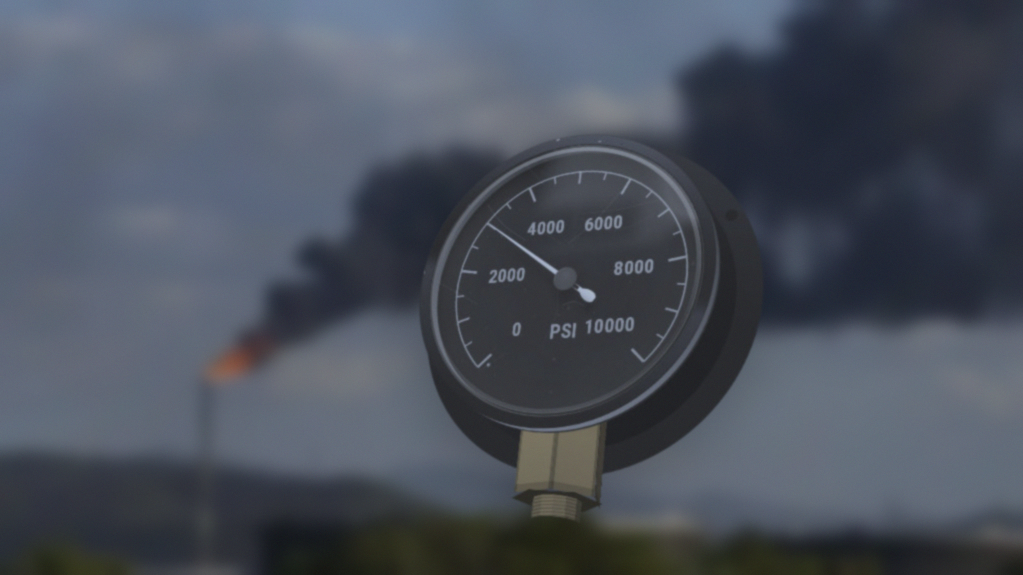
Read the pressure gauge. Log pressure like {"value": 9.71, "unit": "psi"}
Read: {"value": 3000, "unit": "psi"}
